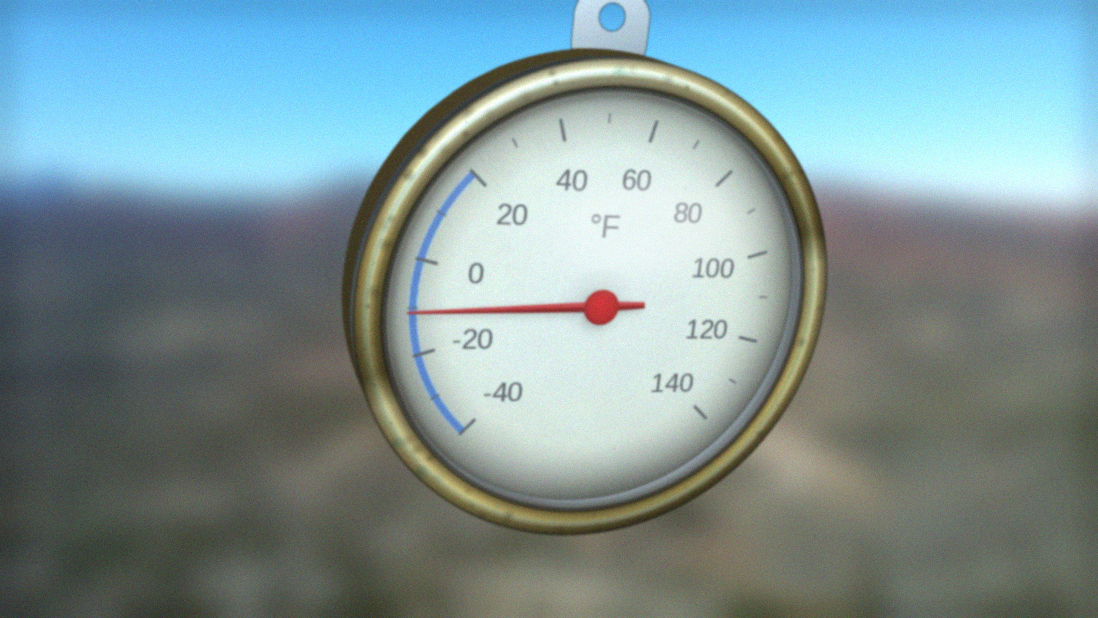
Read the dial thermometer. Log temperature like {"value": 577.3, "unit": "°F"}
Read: {"value": -10, "unit": "°F"}
